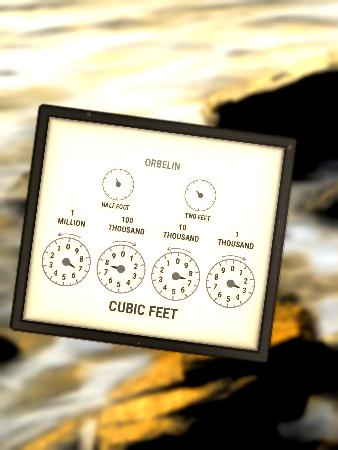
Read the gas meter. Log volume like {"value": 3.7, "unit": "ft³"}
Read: {"value": 677300, "unit": "ft³"}
